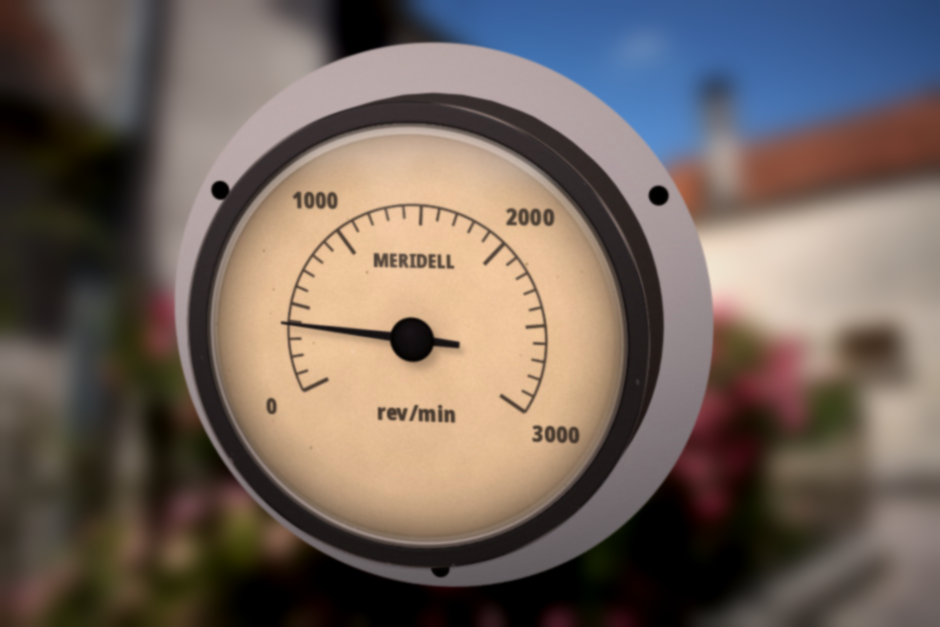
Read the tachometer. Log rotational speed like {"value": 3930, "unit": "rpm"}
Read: {"value": 400, "unit": "rpm"}
